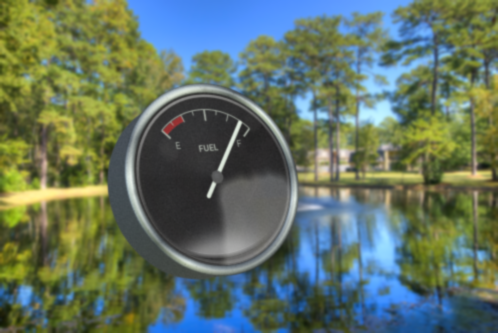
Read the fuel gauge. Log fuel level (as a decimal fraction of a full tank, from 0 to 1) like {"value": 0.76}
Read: {"value": 0.875}
